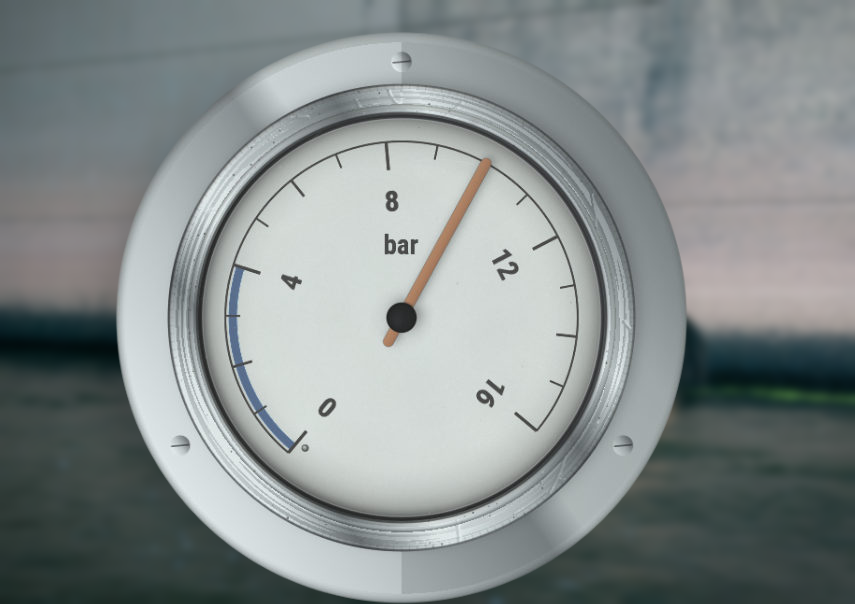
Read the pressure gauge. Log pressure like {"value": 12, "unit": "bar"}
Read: {"value": 10, "unit": "bar"}
